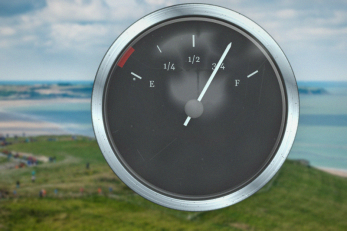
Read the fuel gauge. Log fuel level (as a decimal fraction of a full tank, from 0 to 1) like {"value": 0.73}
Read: {"value": 0.75}
